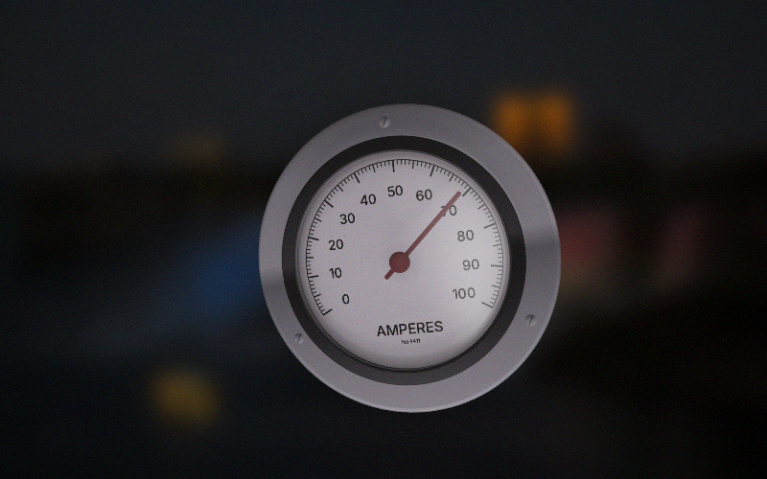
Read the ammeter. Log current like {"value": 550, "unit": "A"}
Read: {"value": 69, "unit": "A"}
